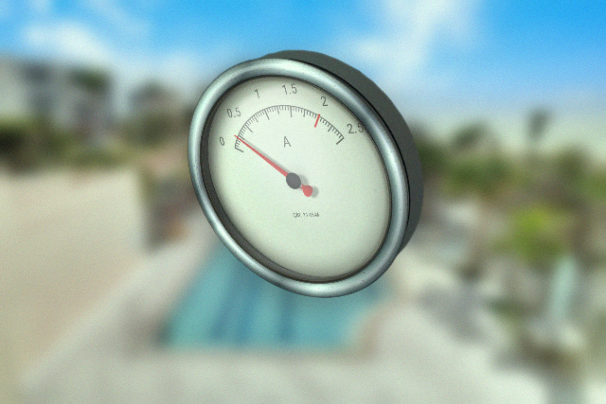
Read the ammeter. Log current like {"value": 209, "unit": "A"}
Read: {"value": 0.25, "unit": "A"}
